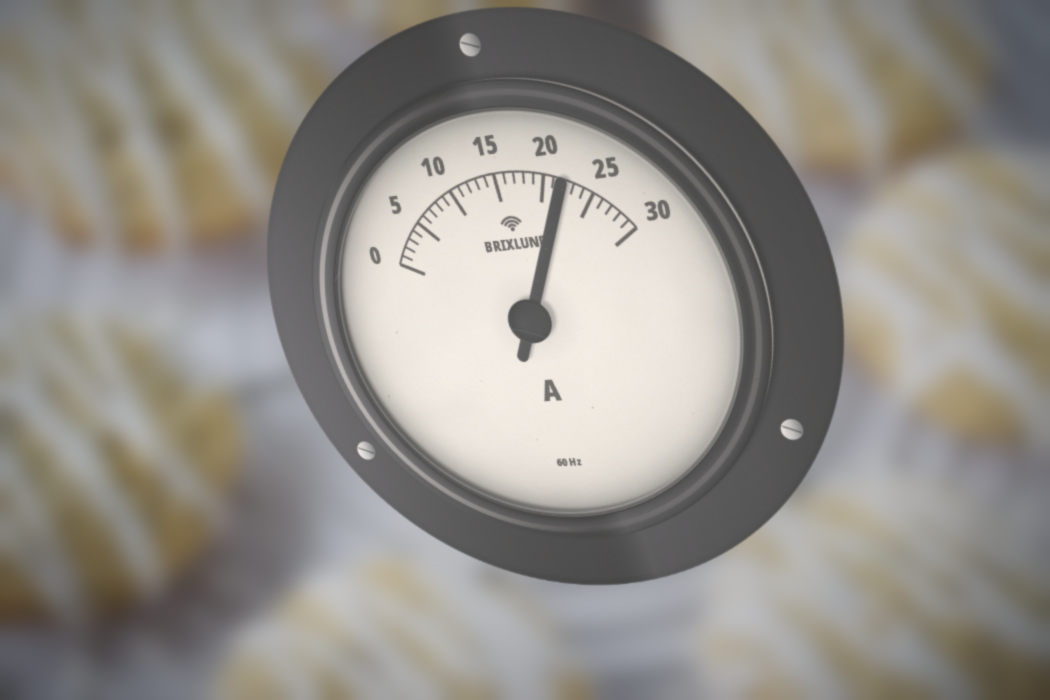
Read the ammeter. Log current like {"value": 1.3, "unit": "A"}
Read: {"value": 22, "unit": "A"}
